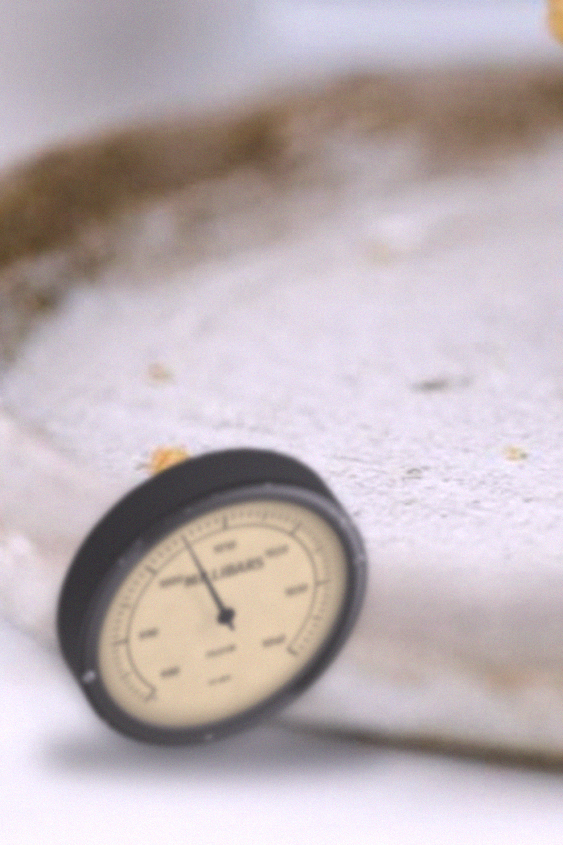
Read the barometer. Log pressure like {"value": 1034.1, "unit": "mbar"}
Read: {"value": 1005, "unit": "mbar"}
